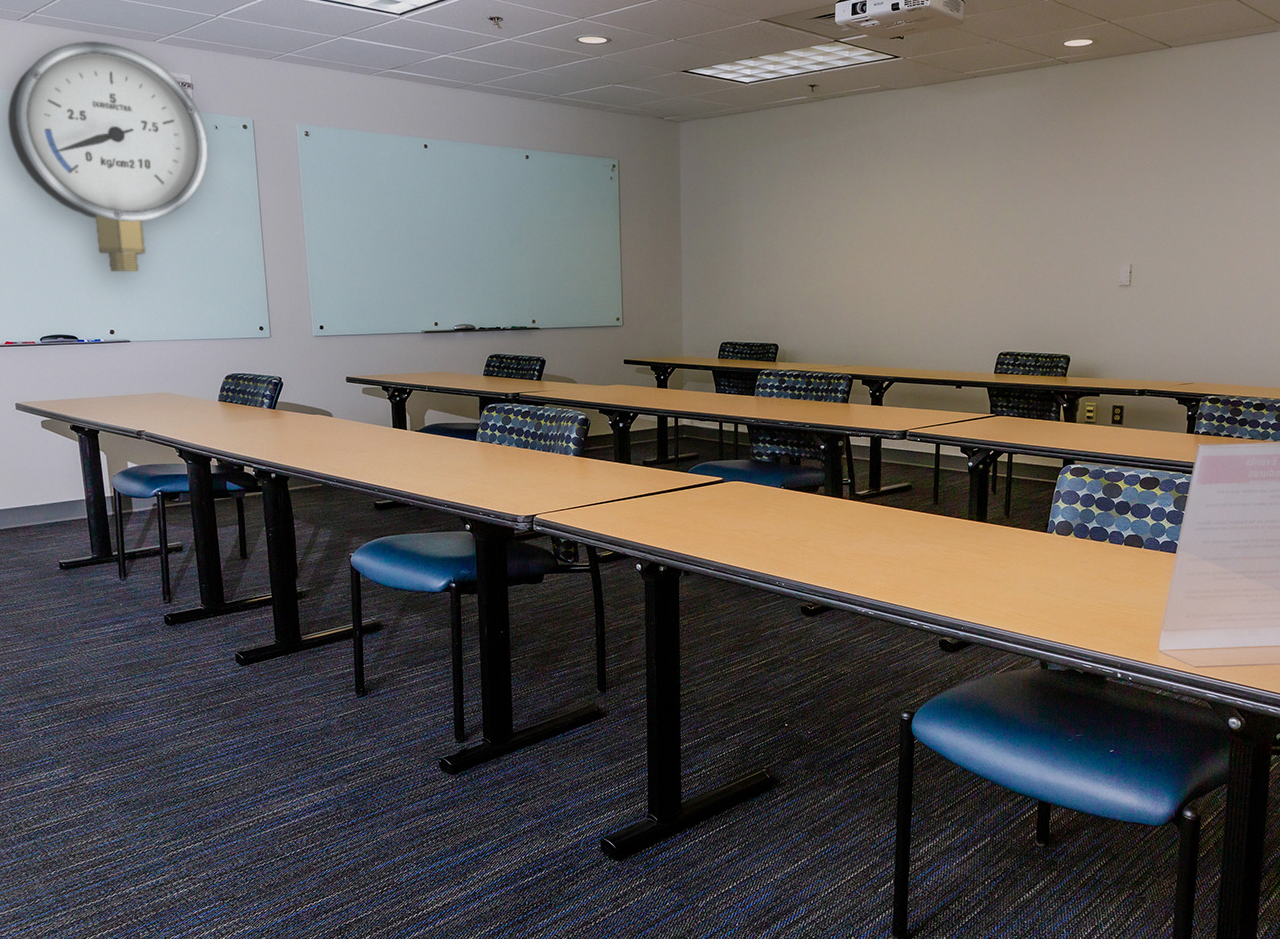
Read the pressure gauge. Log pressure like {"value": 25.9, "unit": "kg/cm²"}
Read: {"value": 0.75, "unit": "kg/cm²"}
